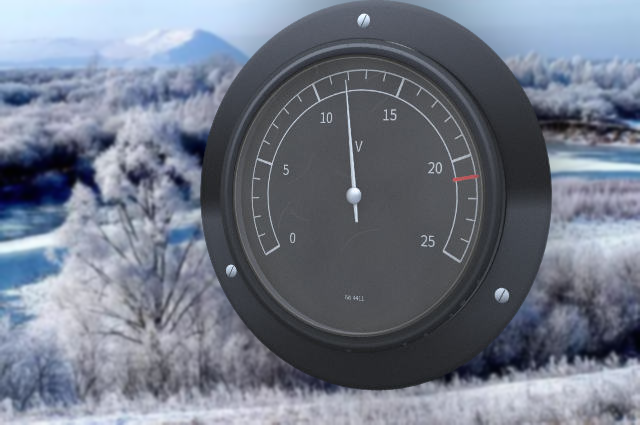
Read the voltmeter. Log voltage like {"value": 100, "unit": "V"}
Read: {"value": 12, "unit": "V"}
